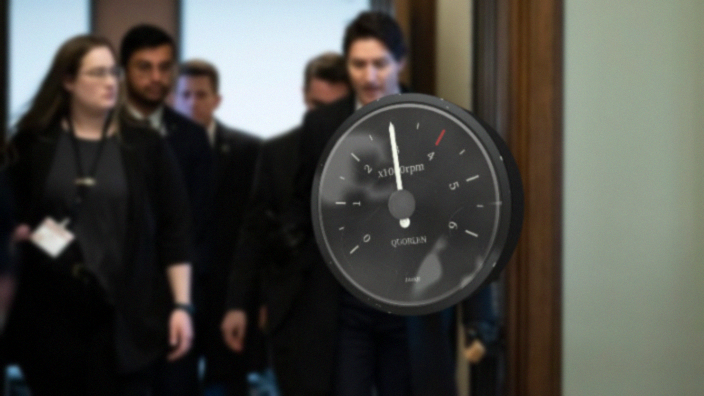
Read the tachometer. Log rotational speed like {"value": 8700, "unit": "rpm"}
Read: {"value": 3000, "unit": "rpm"}
